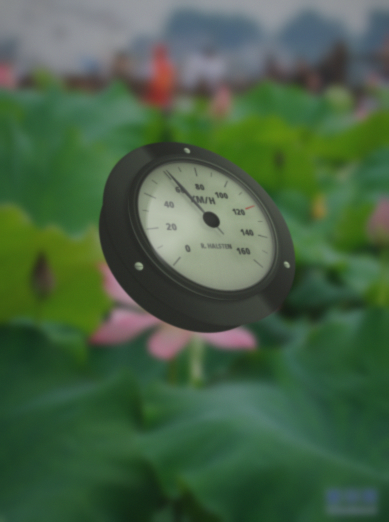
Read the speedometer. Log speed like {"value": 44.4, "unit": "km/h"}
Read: {"value": 60, "unit": "km/h"}
